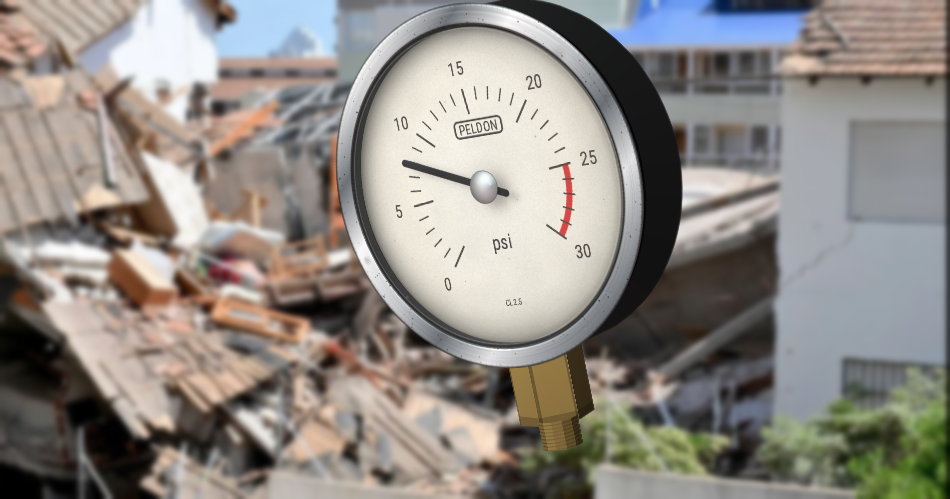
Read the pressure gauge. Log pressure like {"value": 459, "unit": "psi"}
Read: {"value": 8, "unit": "psi"}
